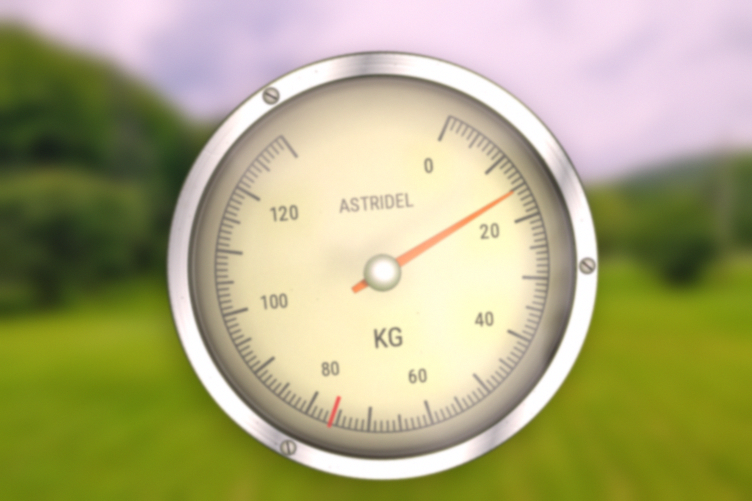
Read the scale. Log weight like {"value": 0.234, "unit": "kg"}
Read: {"value": 15, "unit": "kg"}
